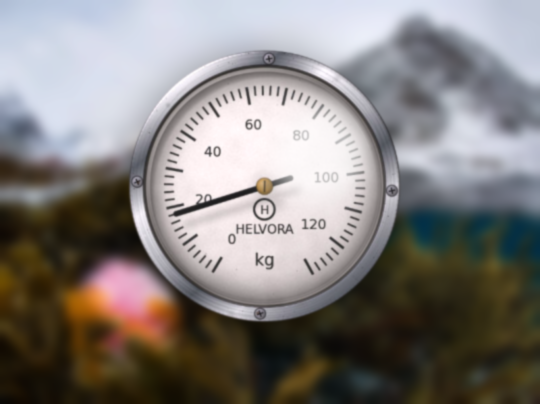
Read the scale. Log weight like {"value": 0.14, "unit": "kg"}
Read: {"value": 18, "unit": "kg"}
